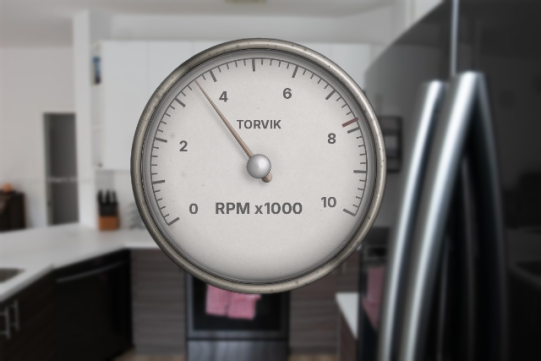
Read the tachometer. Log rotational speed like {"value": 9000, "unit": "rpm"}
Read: {"value": 3600, "unit": "rpm"}
